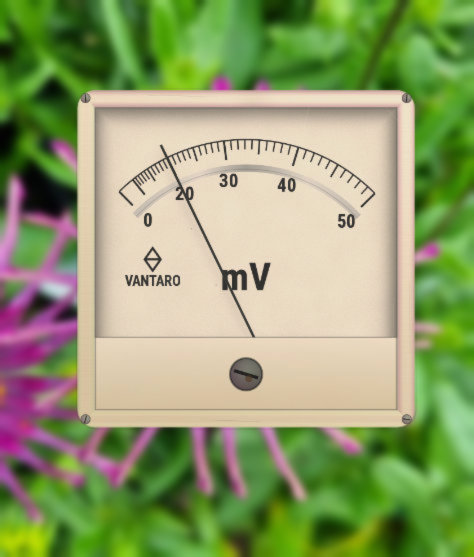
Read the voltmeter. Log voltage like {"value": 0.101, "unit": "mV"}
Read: {"value": 20, "unit": "mV"}
